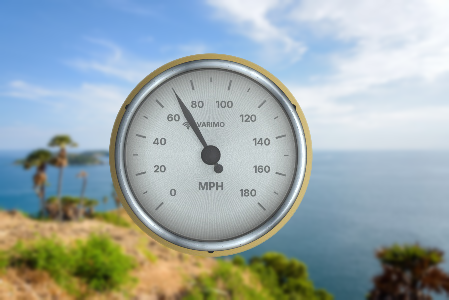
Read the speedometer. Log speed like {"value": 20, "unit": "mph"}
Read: {"value": 70, "unit": "mph"}
